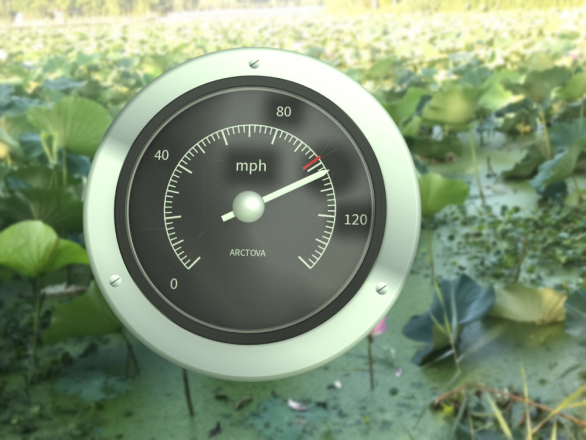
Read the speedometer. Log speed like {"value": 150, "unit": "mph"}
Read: {"value": 104, "unit": "mph"}
